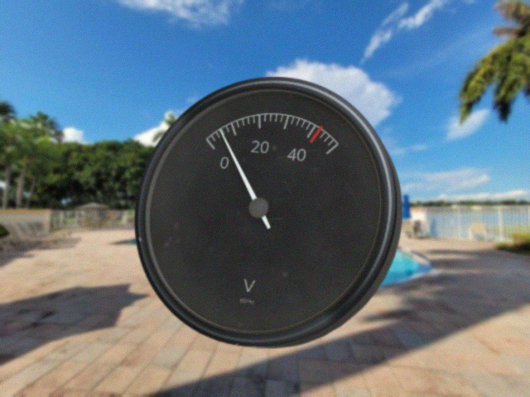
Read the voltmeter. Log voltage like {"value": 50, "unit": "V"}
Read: {"value": 6, "unit": "V"}
